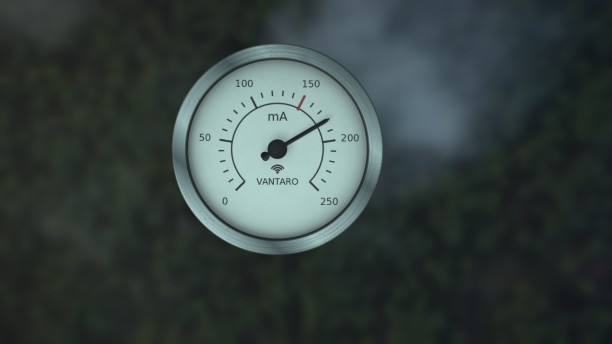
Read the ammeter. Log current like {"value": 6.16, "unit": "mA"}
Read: {"value": 180, "unit": "mA"}
